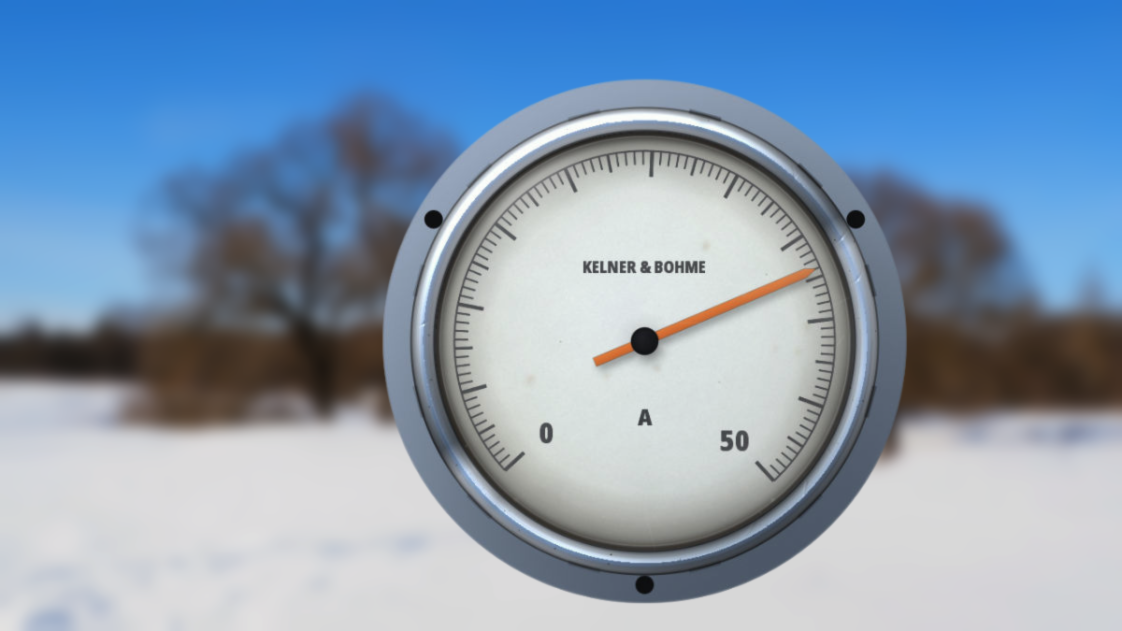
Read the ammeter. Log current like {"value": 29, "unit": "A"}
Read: {"value": 37, "unit": "A"}
